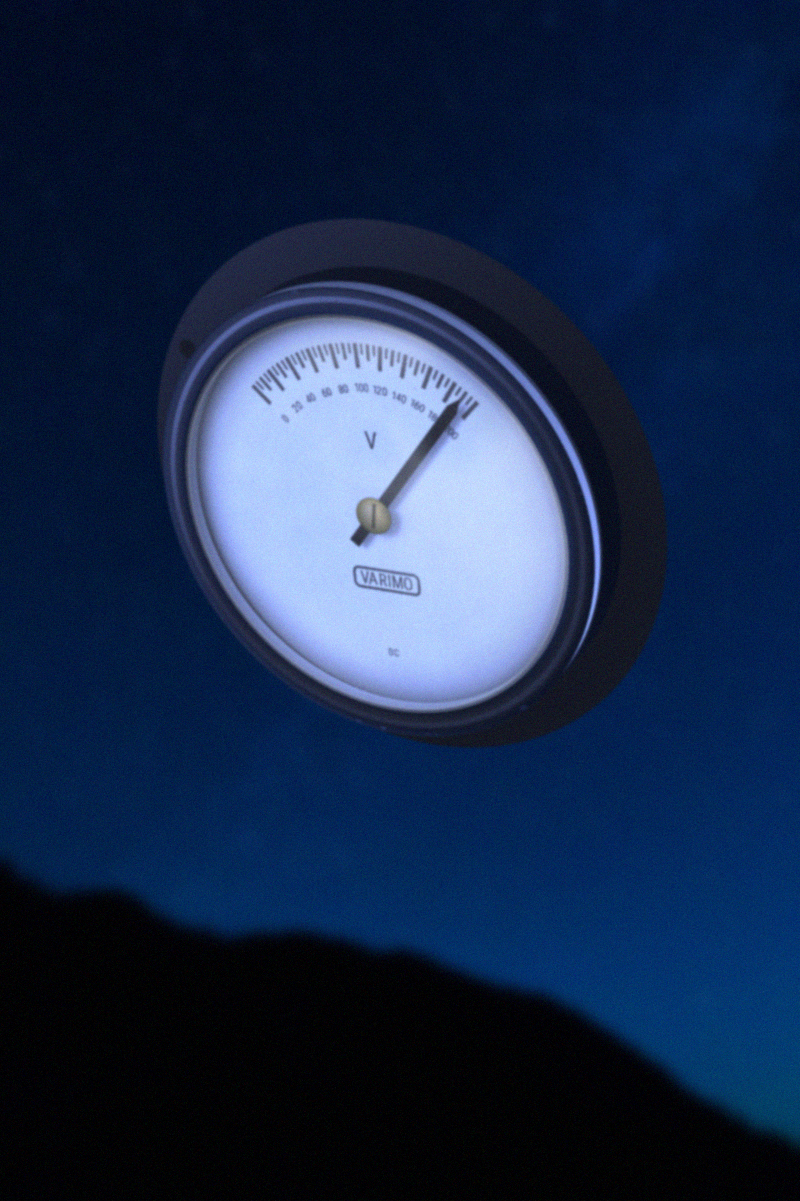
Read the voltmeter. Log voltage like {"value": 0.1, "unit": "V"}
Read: {"value": 190, "unit": "V"}
